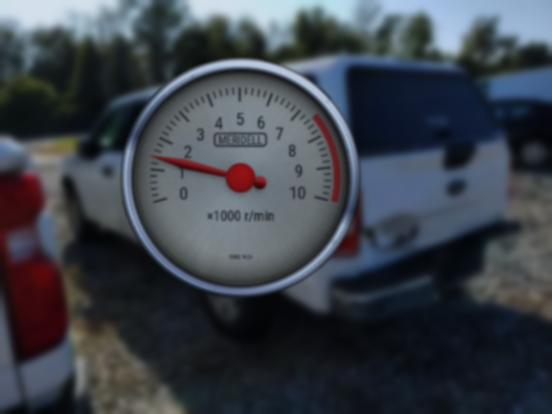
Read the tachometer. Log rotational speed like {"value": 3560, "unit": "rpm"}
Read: {"value": 1400, "unit": "rpm"}
